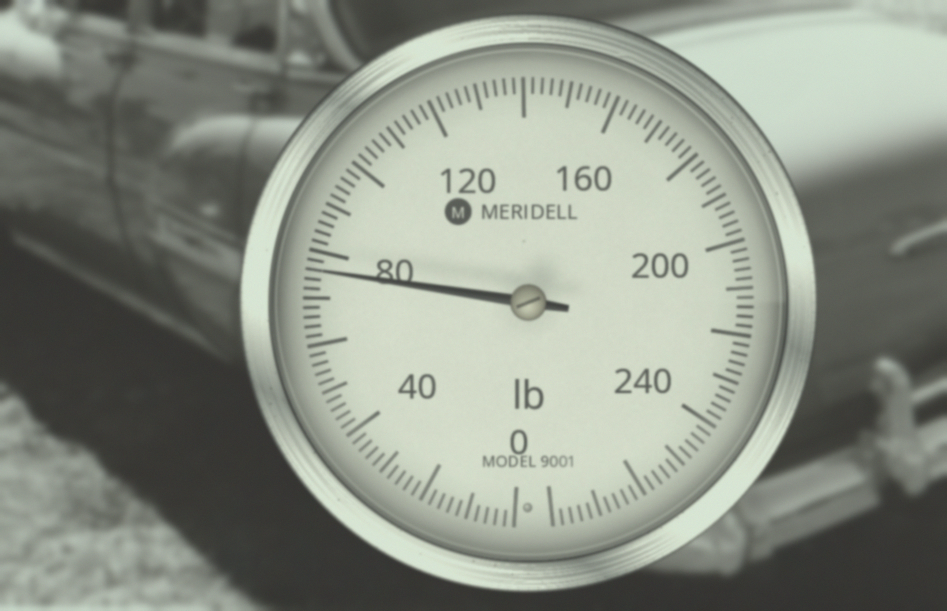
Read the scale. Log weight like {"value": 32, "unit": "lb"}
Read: {"value": 76, "unit": "lb"}
